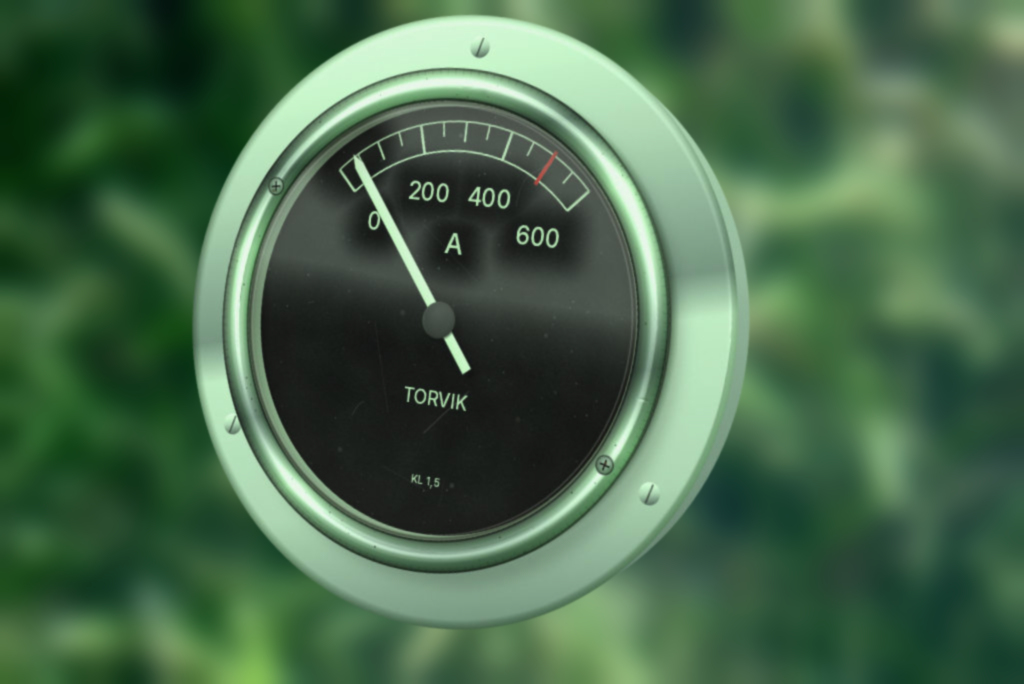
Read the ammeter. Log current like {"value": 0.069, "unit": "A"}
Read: {"value": 50, "unit": "A"}
